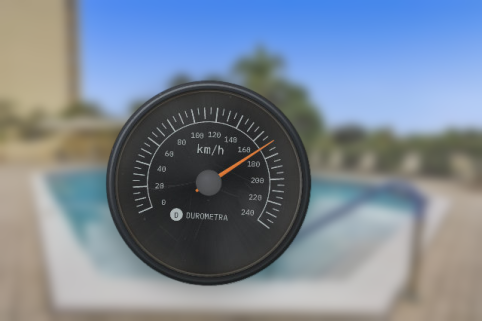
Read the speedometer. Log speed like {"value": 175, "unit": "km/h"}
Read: {"value": 170, "unit": "km/h"}
